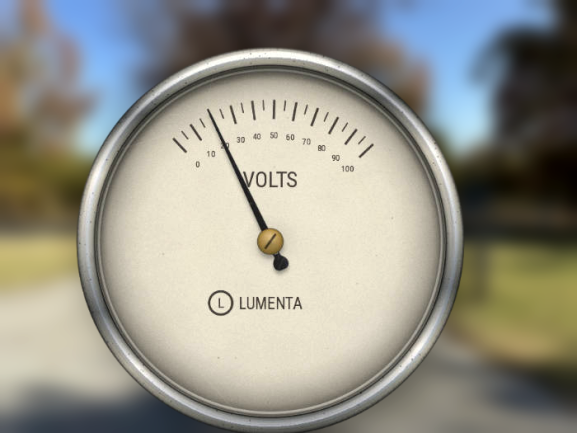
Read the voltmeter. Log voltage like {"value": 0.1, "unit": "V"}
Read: {"value": 20, "unit": "V"}
